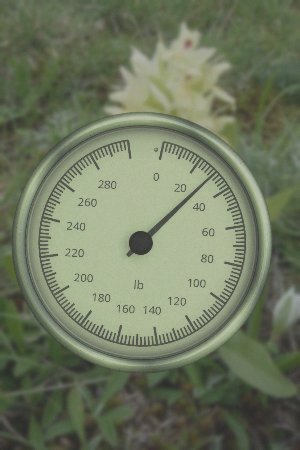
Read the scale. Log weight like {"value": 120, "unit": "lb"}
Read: {"value": 30, "unit": "lb"}
